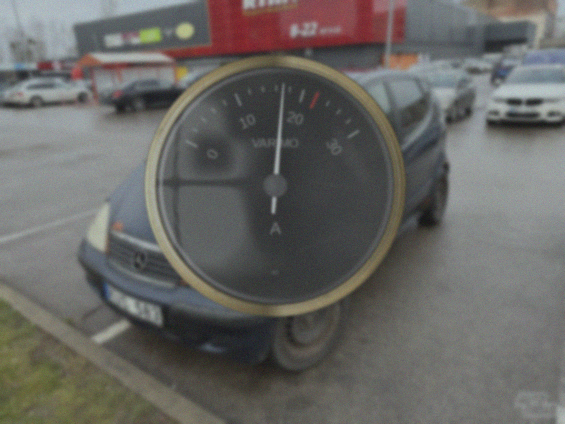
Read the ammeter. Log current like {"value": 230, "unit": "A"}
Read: {"value": 17, "unit": "A"}
